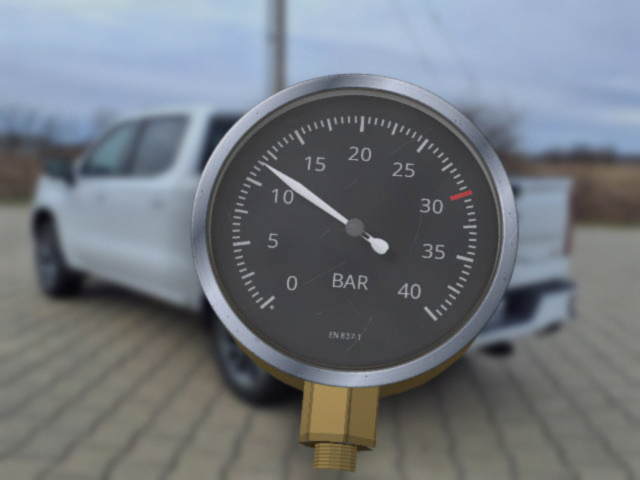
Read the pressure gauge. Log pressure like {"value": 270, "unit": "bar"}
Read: {"value": 11.5, "unit": "bar"}
